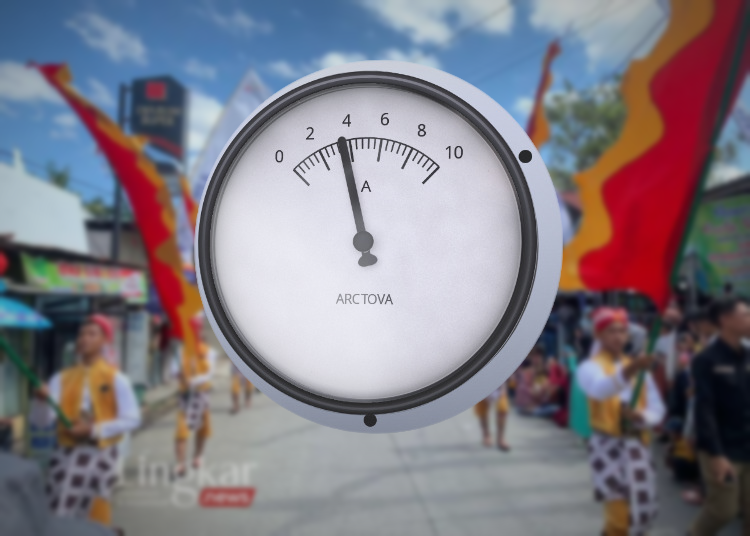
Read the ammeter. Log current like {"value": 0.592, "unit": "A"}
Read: {"value": 3.6, "unit": "A"}
